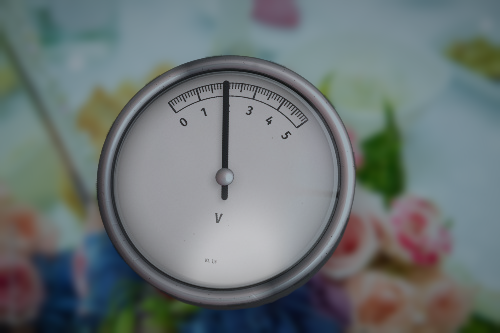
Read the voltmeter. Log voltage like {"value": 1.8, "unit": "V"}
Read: {"value": 2, "unit": "V"}
